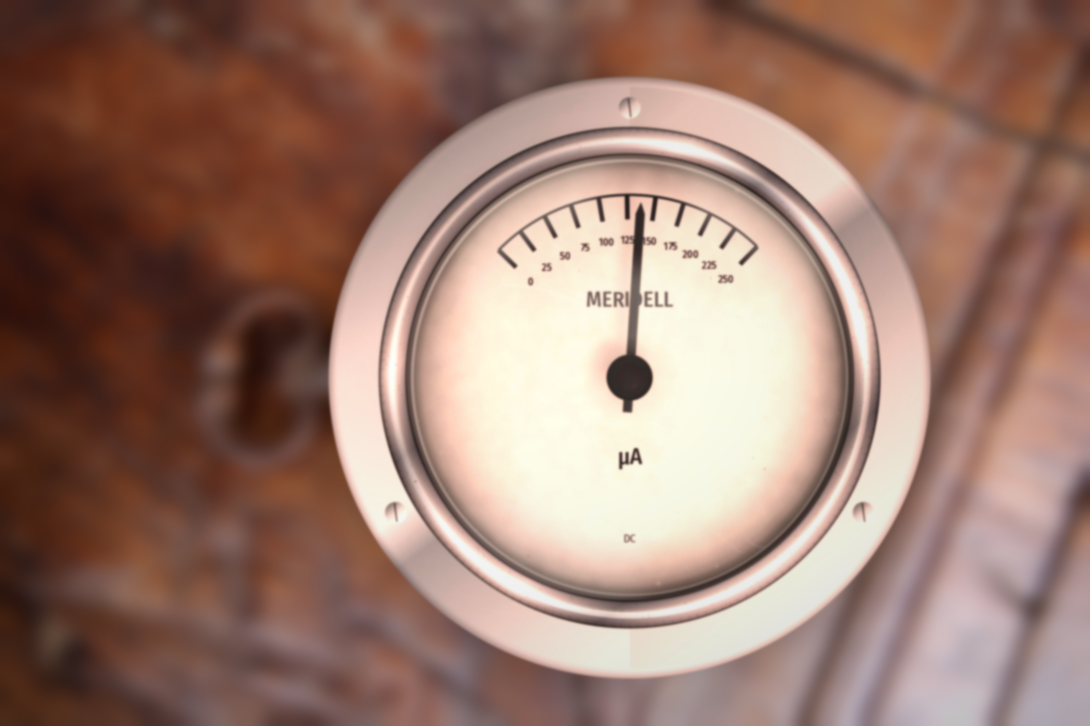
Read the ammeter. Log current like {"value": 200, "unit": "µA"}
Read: {"value": 137.5, "unit": "µA"}
